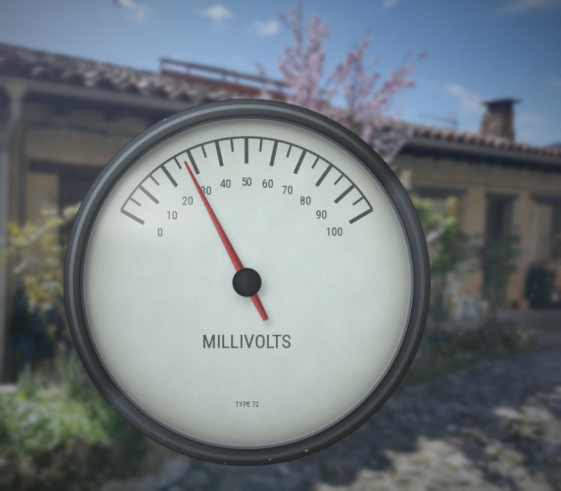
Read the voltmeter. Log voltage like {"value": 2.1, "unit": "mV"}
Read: {"value": 27.5, "unit": "mV"}
